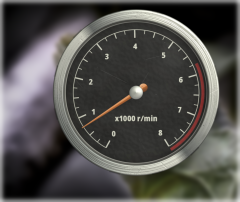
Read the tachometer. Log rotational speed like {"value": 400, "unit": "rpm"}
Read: {"value": 750, "unit": "rpm"}
